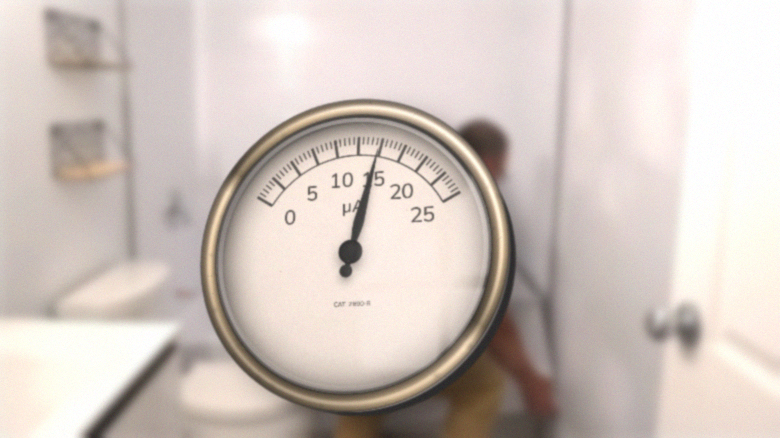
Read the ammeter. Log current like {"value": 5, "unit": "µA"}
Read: {"value": 15, "unit": "µA"}
